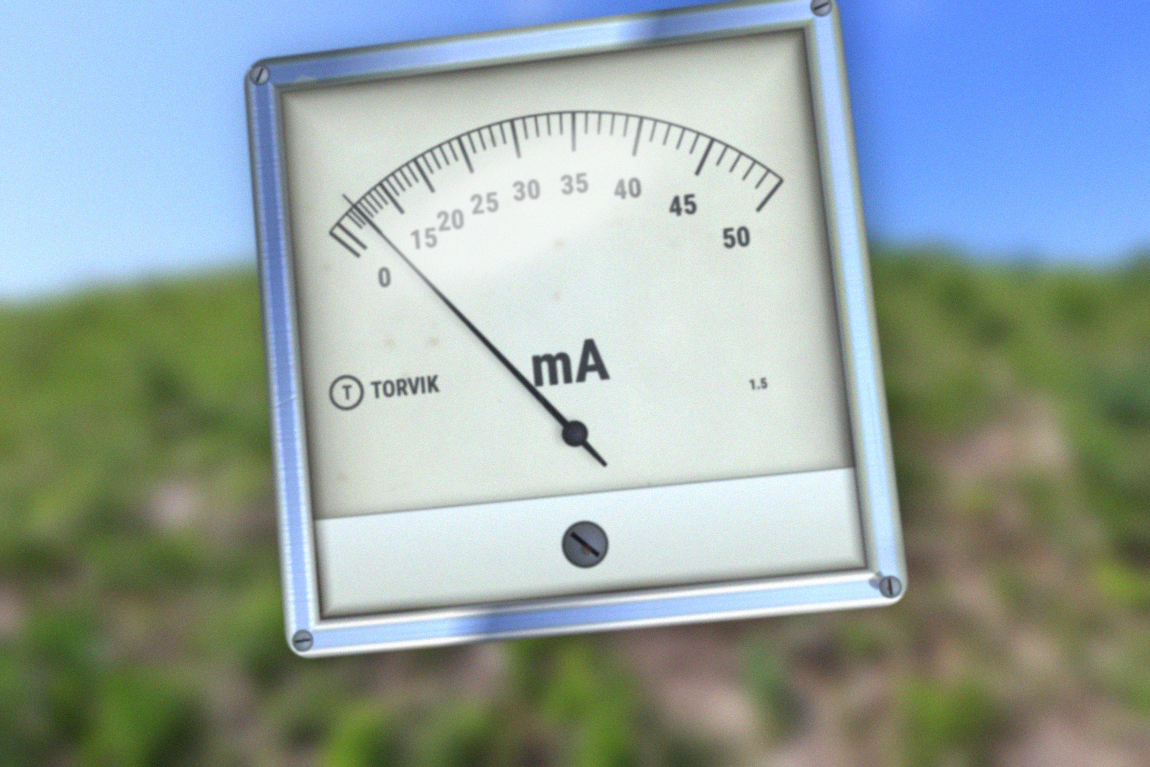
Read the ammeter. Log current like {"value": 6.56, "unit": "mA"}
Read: {"value": 10, "unit": "mA"}
